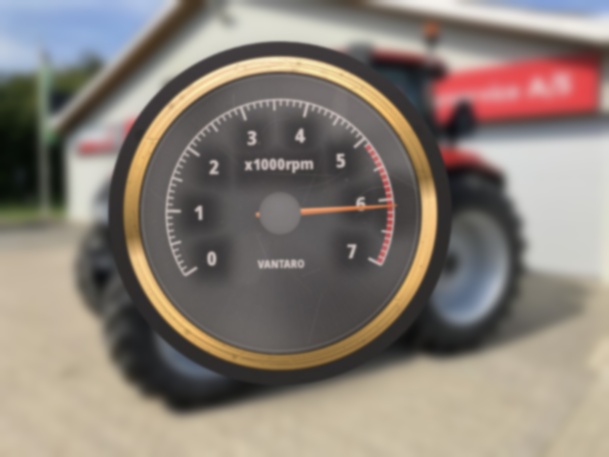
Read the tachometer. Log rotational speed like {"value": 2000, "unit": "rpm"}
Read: {"value": 6100, "unit": "rpm"}
